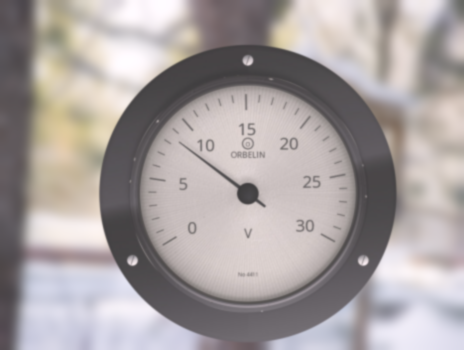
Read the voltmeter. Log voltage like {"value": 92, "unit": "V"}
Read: {"value": 8.5, "unit": "V"}
